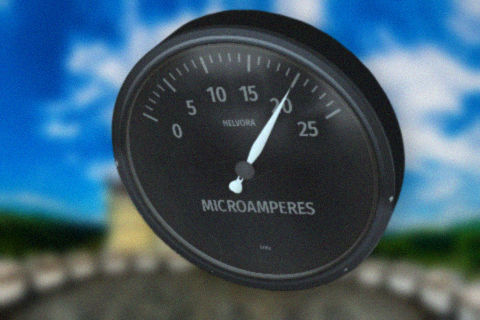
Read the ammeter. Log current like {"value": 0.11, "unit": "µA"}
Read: {"value": 20, "unit": "µA"}
